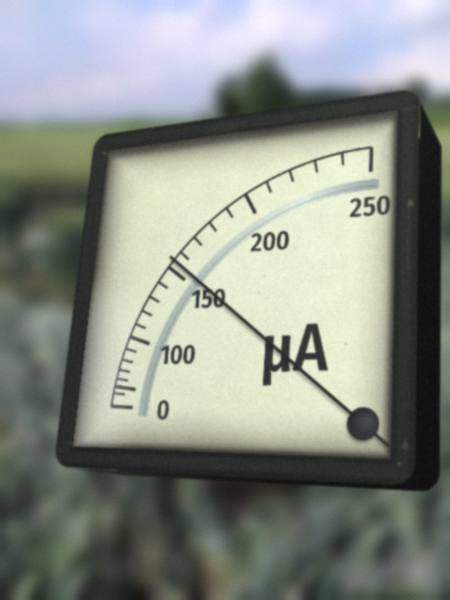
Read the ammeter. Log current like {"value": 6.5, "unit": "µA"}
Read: {"value": 155, "unit": "µA"}
